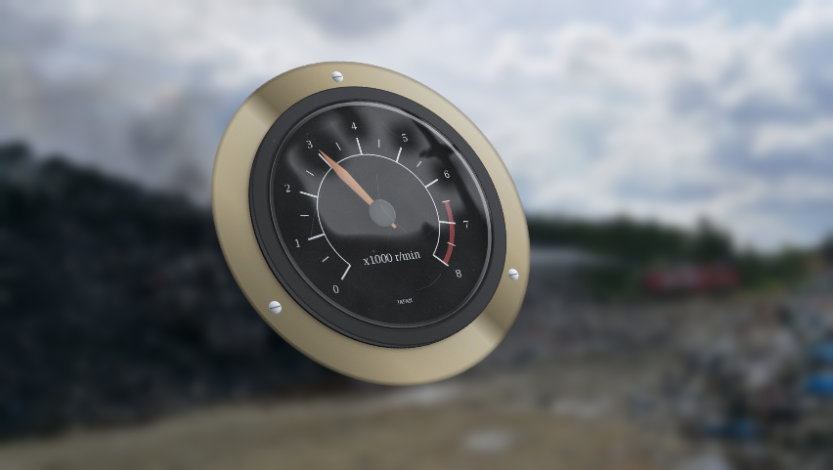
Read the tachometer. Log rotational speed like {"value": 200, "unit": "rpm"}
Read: {"value": 3000, "unit": "rpm"}
